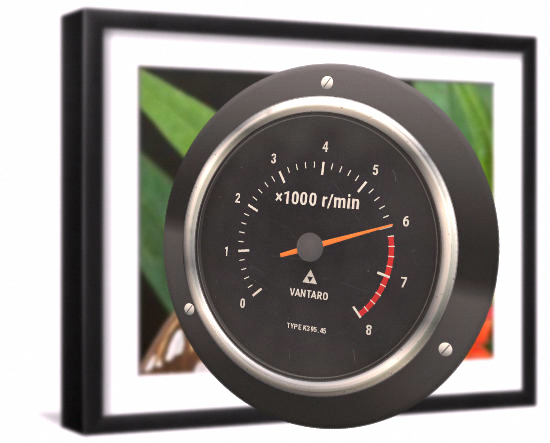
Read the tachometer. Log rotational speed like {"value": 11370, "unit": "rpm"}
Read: {"value": 6000, "unit": "rpm"}
